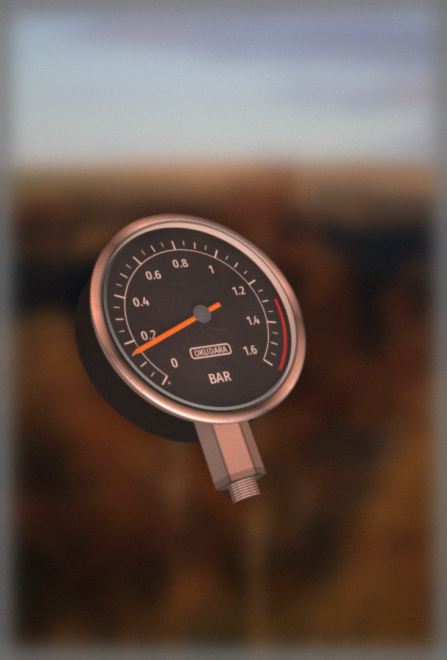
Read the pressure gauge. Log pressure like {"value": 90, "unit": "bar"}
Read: {"value": 0.15, "unit": "bar"}
